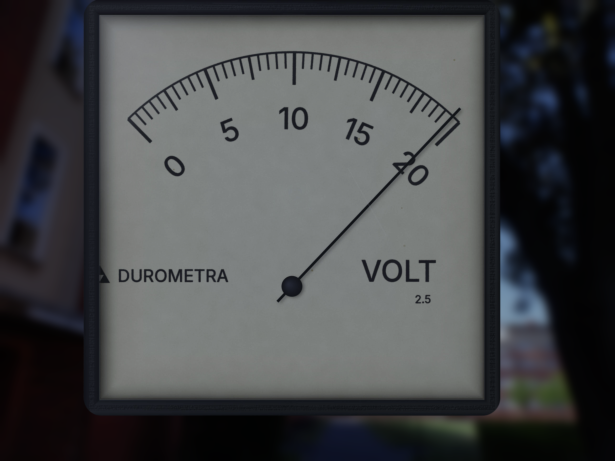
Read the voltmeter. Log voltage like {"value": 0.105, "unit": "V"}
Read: {"value": 19.5, "unit": "V"}
